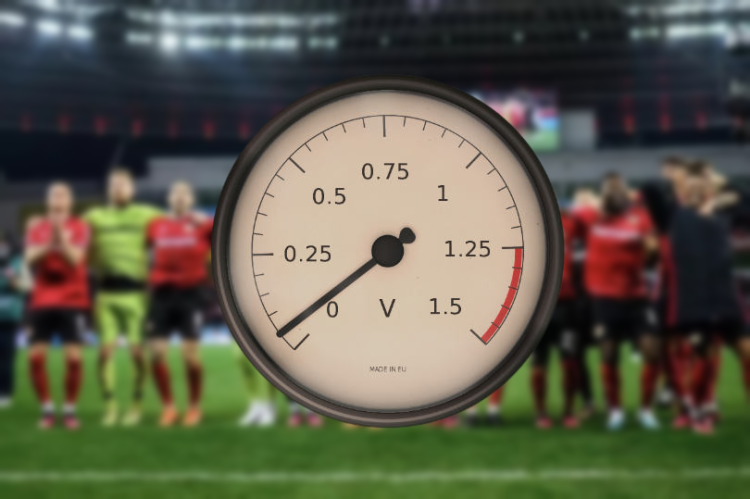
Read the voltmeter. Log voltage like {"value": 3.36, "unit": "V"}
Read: {"value": 0.05, "unit": "V"}
